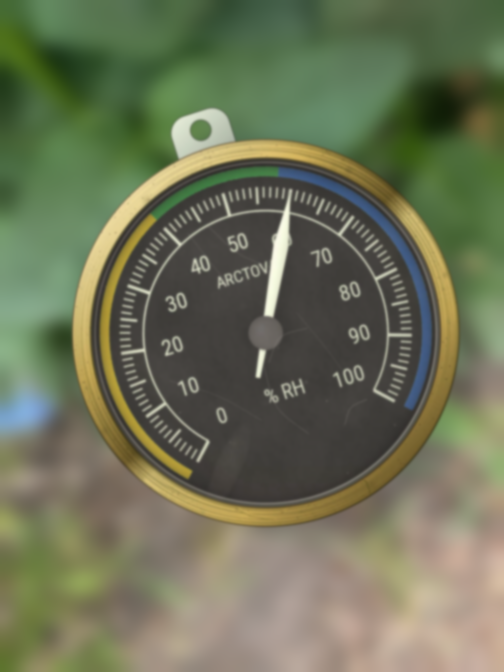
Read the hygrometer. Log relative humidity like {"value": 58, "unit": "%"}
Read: {"value": 60, "unit": "%"}
